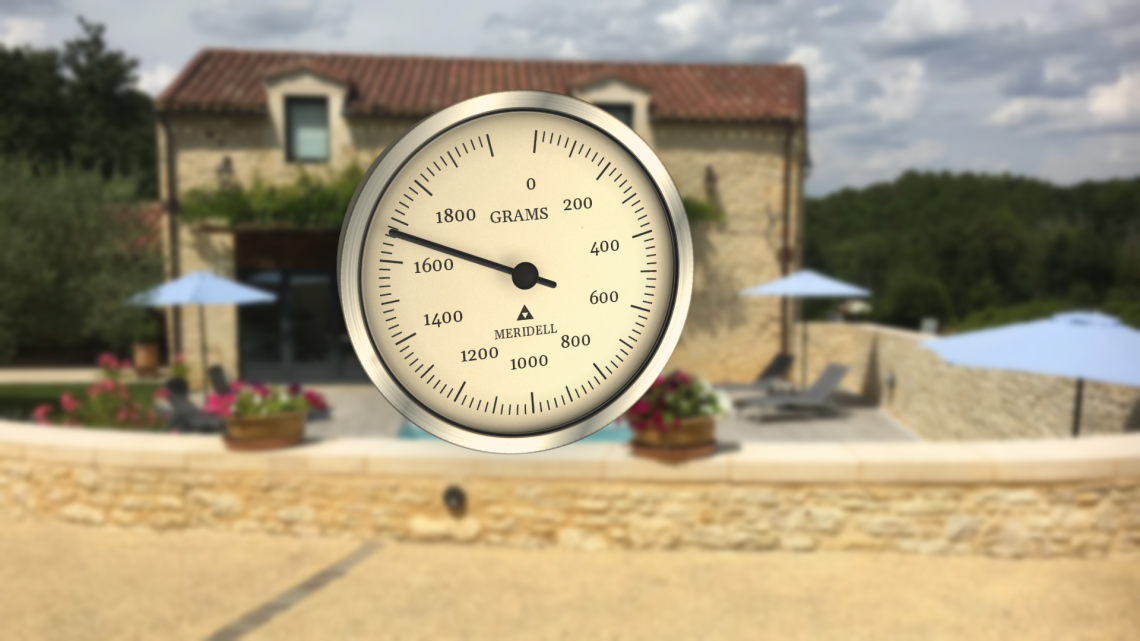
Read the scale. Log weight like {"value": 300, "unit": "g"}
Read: {"value": 1670, "unit": "g"}
